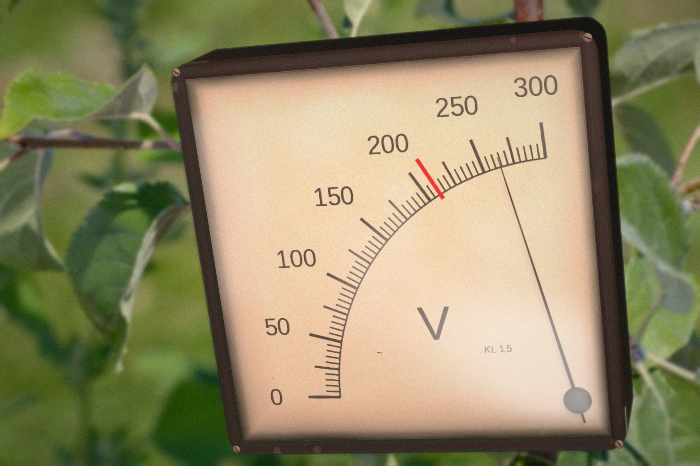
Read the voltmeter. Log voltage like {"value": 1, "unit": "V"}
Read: {"value": 265, "unit": "V"}
